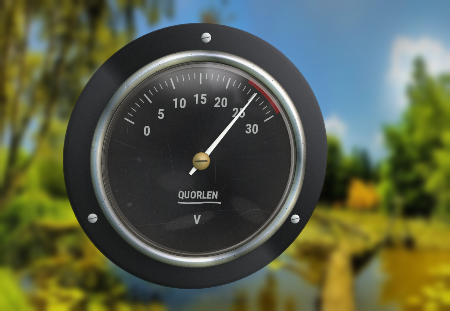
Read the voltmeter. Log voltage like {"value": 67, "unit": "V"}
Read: {"value": 25, "unit": "V"}
